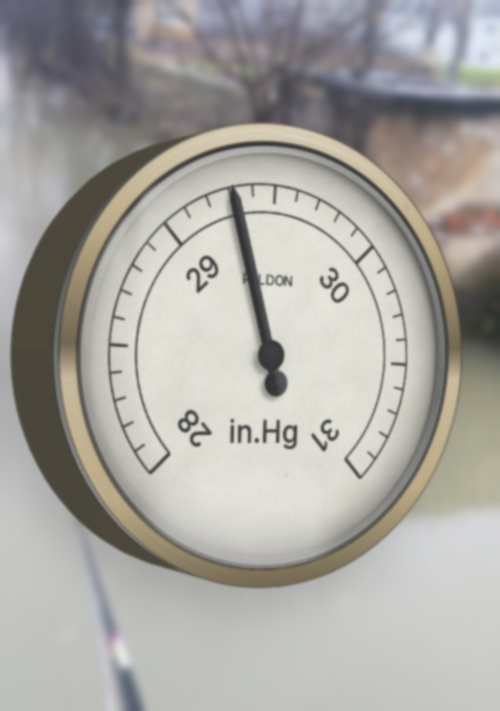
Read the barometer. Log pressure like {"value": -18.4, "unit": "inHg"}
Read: {"value": 29.3, "unit": "inHg"}
